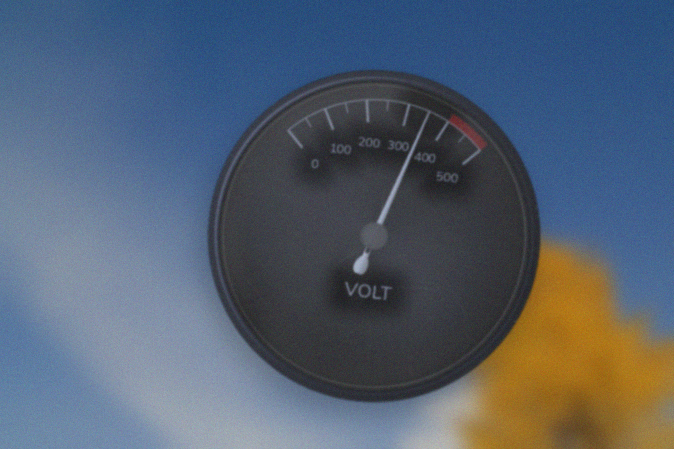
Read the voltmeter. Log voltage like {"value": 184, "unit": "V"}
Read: {"value": 350, "unit": "V"}
